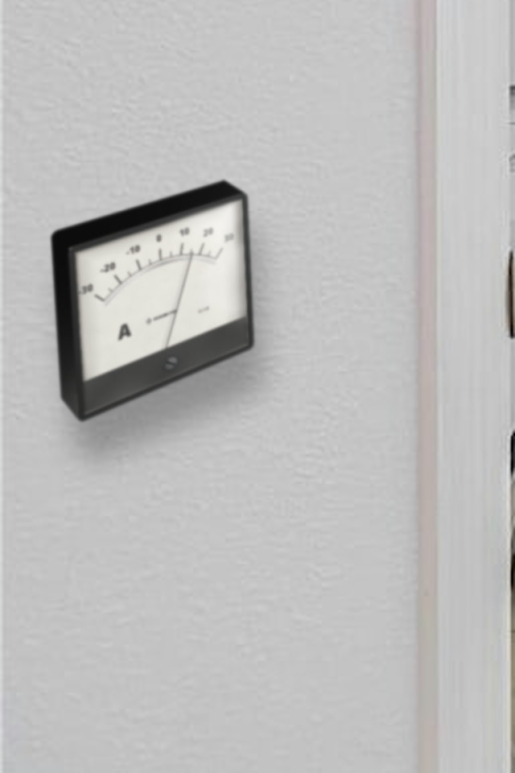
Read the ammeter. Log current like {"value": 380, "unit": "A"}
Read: {"value": 15, "unit": "A"}
